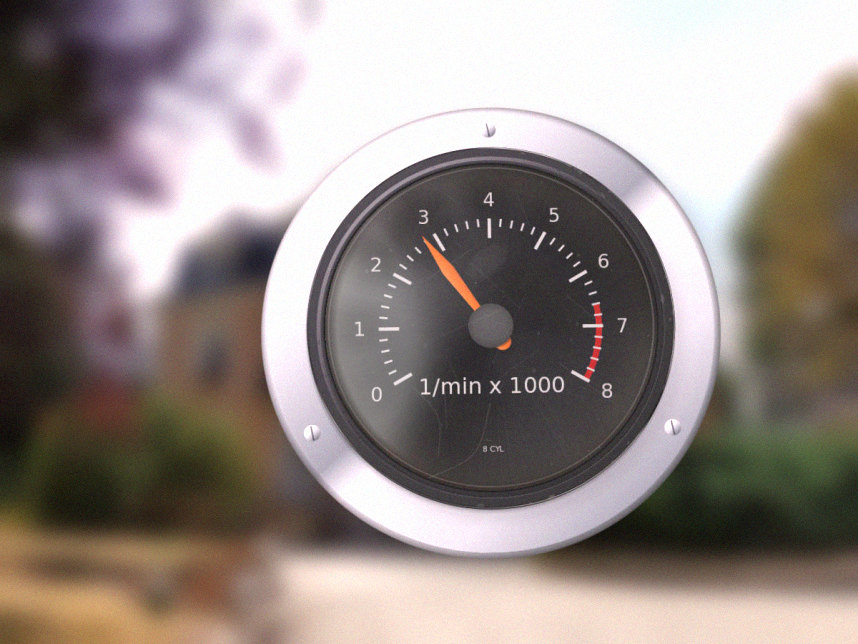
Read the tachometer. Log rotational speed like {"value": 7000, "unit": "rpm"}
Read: {"value": 2800, "unit": "rpm"}
